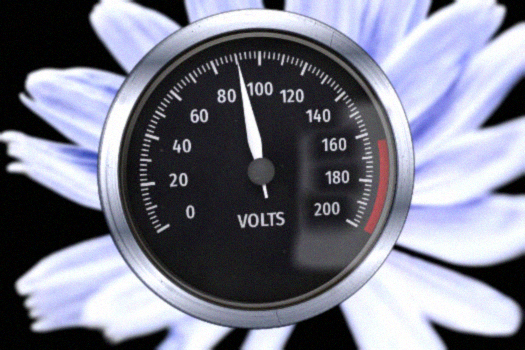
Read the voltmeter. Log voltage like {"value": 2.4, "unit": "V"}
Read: {"value": 90, "unit": "V"}
